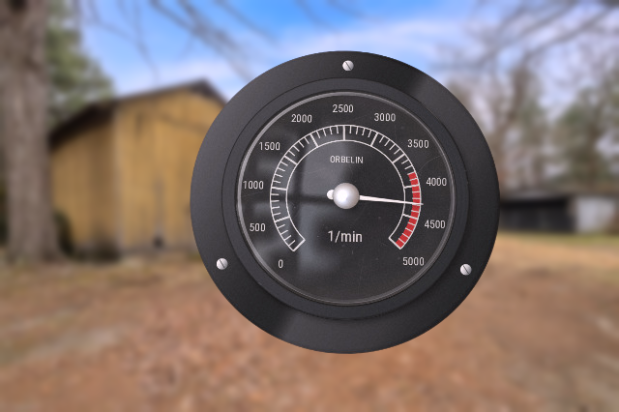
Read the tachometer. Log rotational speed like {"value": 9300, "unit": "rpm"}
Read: {"value": 4300, "unit": "rpm"}
